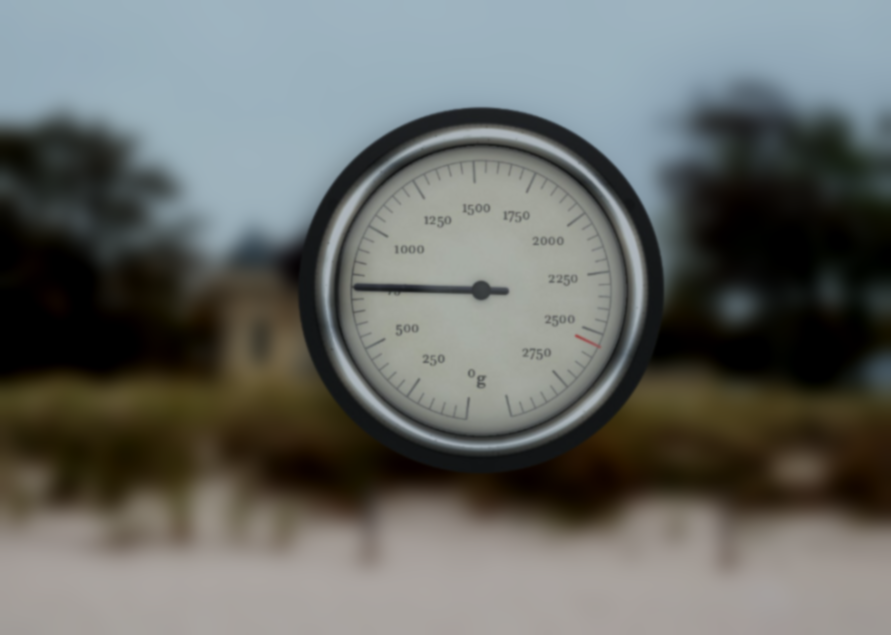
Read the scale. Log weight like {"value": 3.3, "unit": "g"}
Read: {"value": 750, "unit": "g"}
